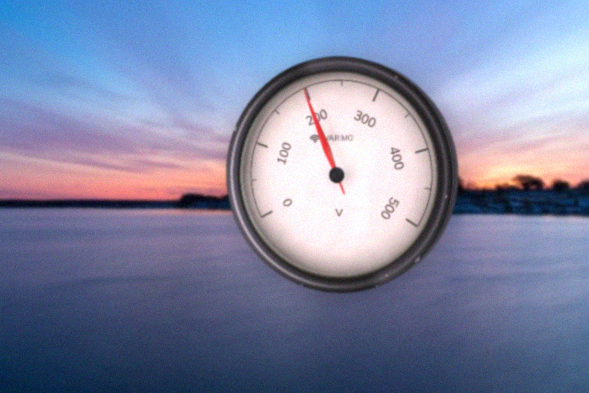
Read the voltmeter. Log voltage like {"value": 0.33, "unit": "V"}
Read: {"value": 200, "unit": "V"}
